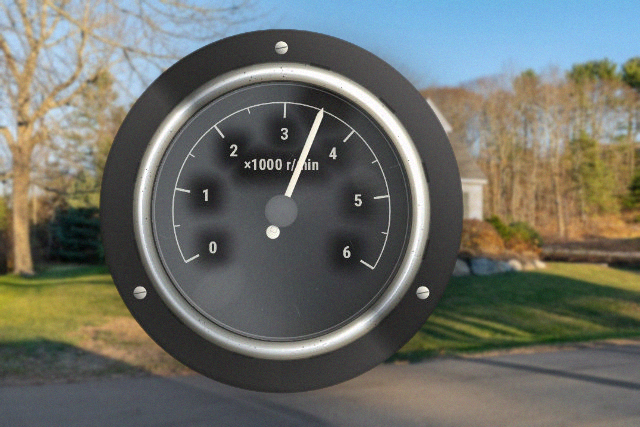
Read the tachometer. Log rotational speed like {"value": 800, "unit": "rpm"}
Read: {"value": 3500, "unit": "rpm"}
